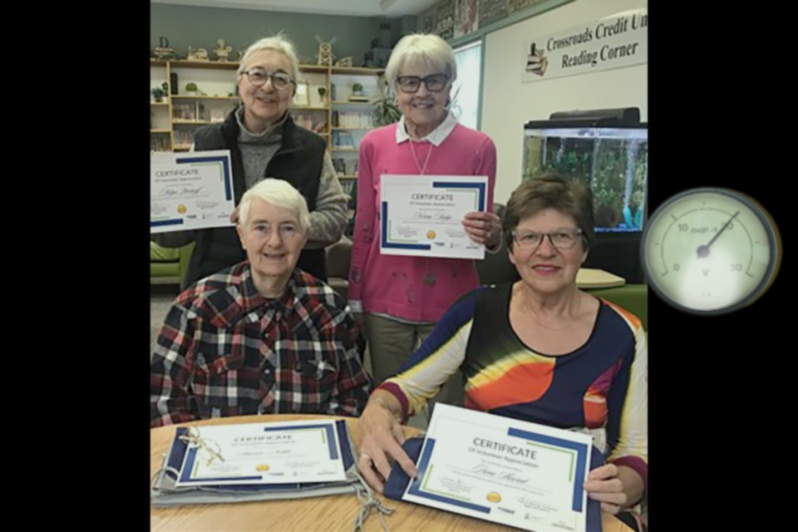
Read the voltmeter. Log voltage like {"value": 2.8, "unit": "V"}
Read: {"value": 20, "unit": "V"}
